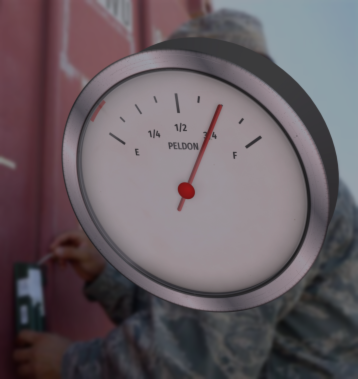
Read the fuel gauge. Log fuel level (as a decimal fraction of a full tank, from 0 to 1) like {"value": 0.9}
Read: {"value": 0.75}
